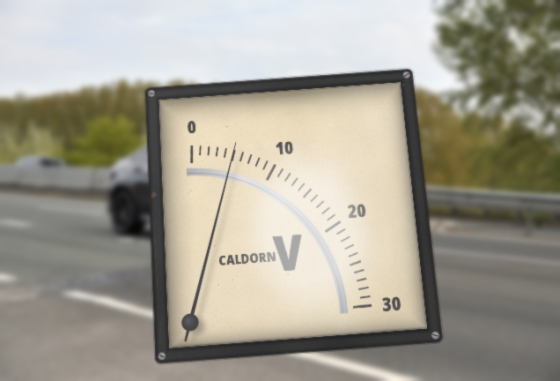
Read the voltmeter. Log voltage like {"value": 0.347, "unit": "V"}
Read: {"value": 5, "unit": "V"}
